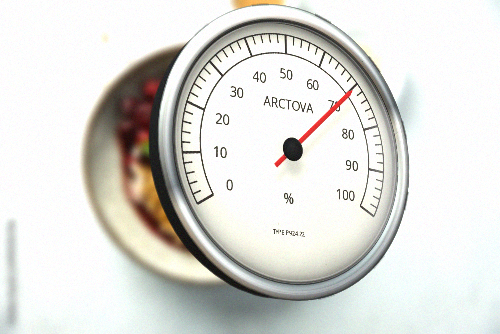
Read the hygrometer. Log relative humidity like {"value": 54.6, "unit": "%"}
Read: {"value": 70, "unit": "%"}
